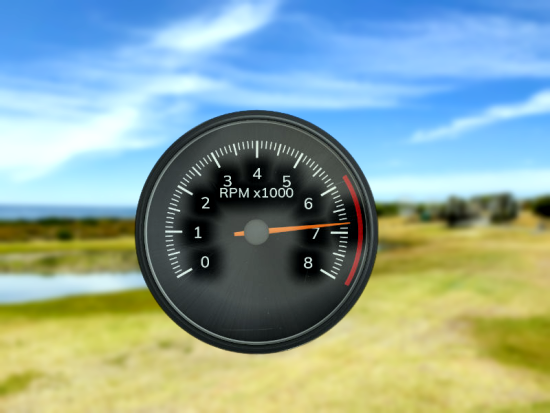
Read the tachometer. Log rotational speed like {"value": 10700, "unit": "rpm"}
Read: {"value": 6800, "unit": "rpm"}
